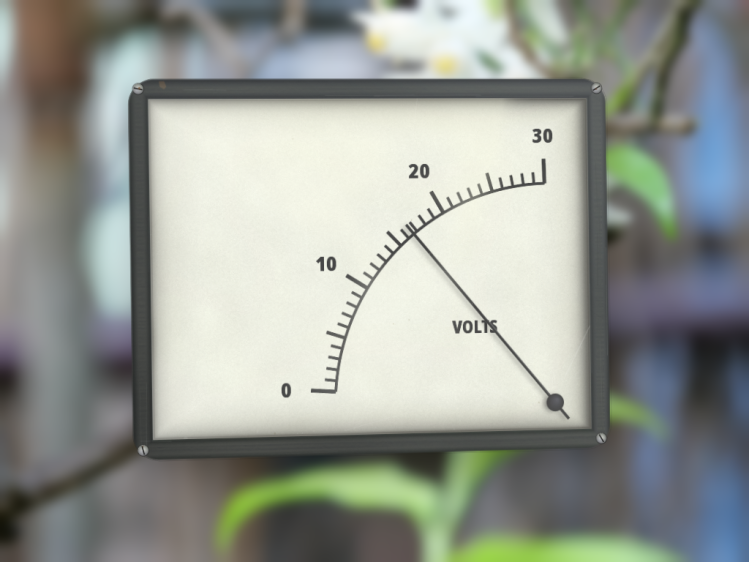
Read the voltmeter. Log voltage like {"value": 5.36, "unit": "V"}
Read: {"value": 16.5, "unit": "V"}
